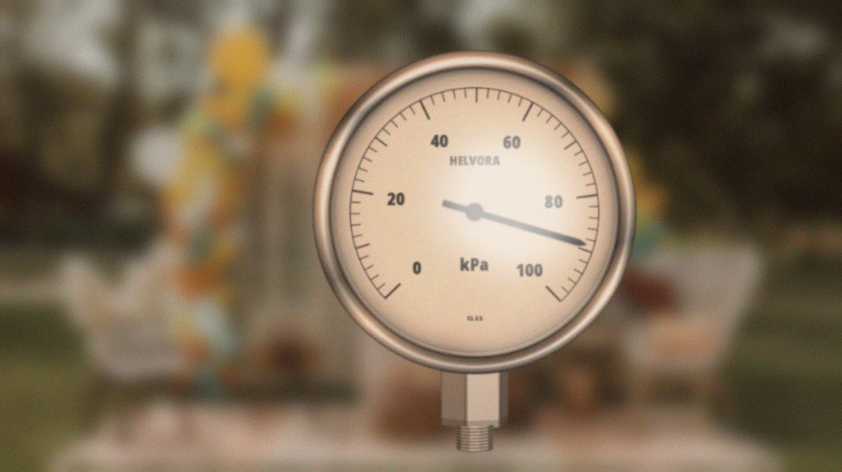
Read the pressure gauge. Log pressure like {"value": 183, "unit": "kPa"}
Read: {"value": 89, "unit": "kPa"}
